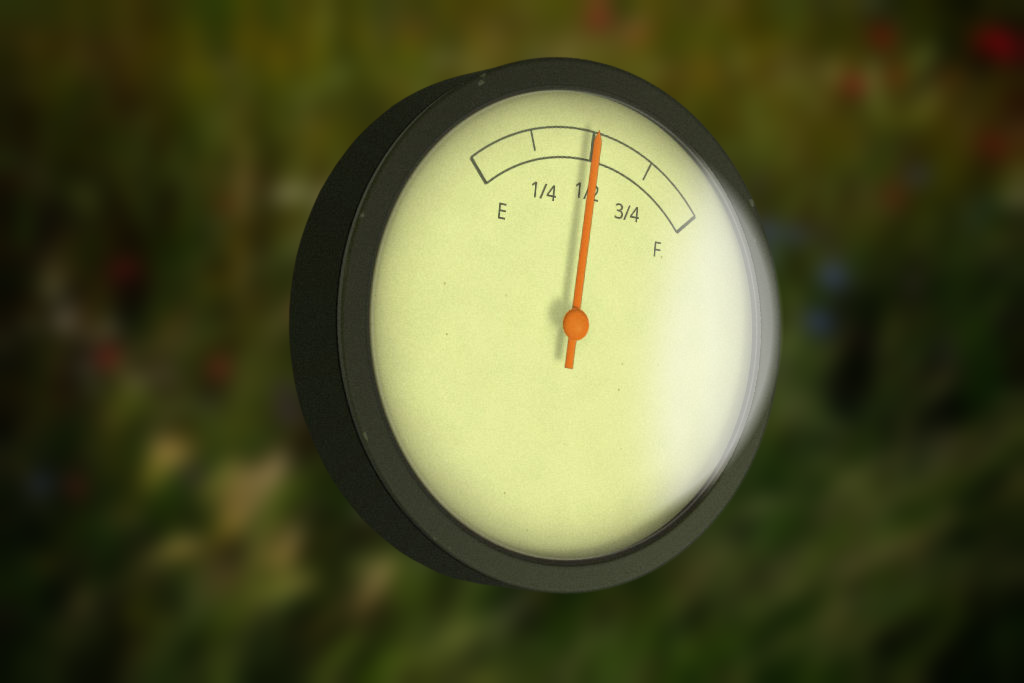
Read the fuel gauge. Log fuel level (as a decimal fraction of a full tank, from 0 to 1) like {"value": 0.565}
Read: {"value": 0.5}
